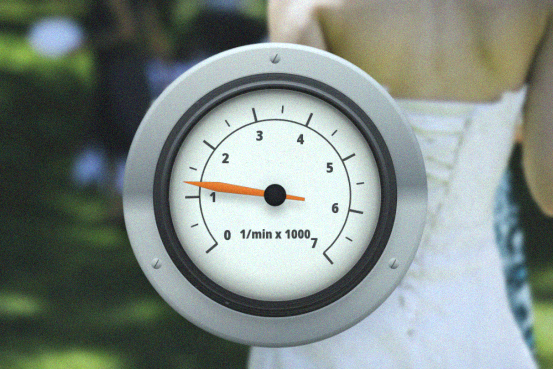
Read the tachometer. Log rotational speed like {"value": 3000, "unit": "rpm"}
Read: {"value": 1250, "unit": "rpm"}
